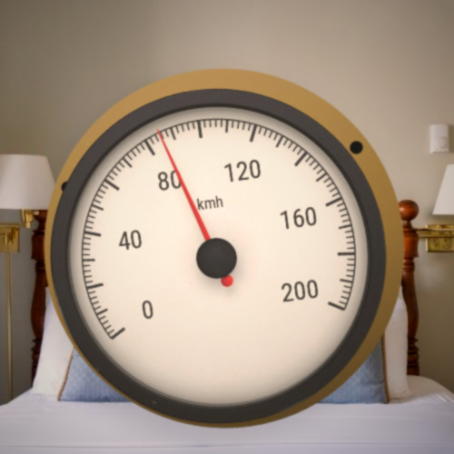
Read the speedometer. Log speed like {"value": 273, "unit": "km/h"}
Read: {"value": 86, "unit": "km/h"}
